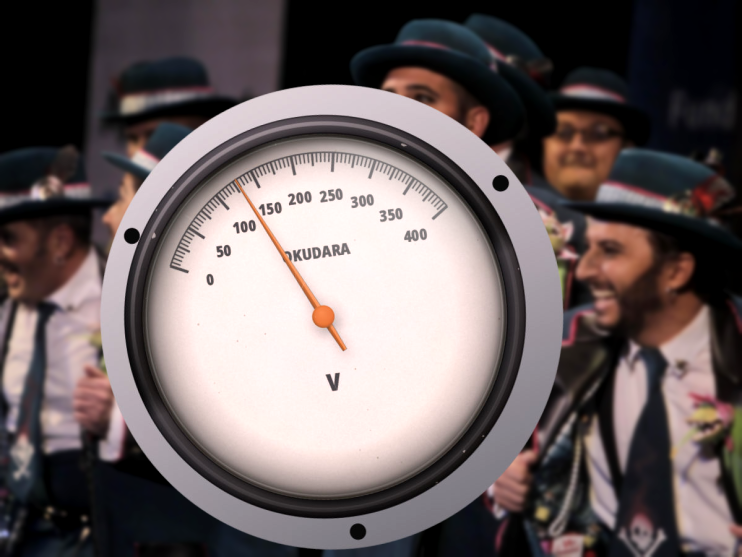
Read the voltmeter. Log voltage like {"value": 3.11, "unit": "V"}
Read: {"value": 130, "unit": "V"}
